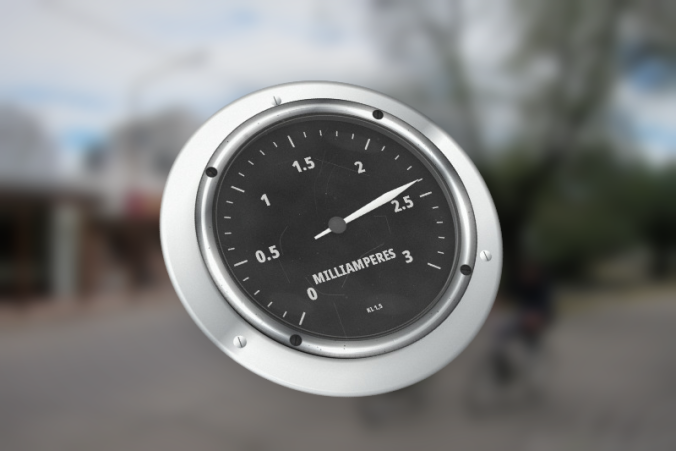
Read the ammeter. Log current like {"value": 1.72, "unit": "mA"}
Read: {"value": 2.4, "unit": "mA"}
